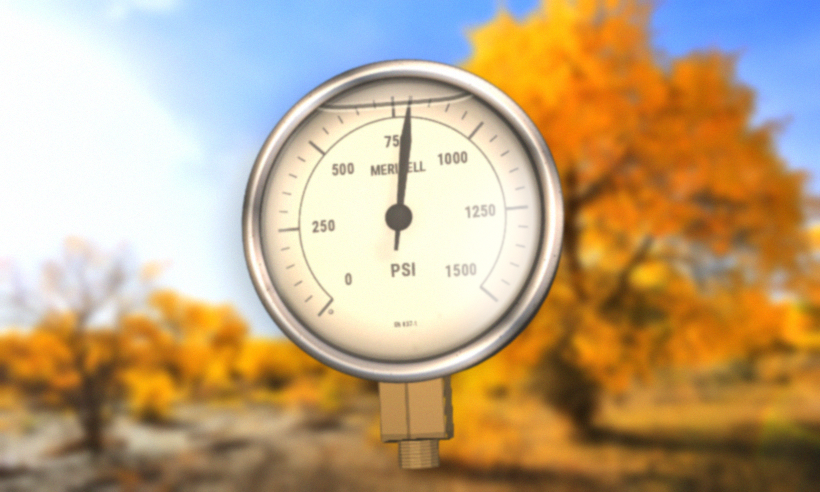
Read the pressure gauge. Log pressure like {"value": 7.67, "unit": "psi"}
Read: {"value": 800, "unit": "psi"}
